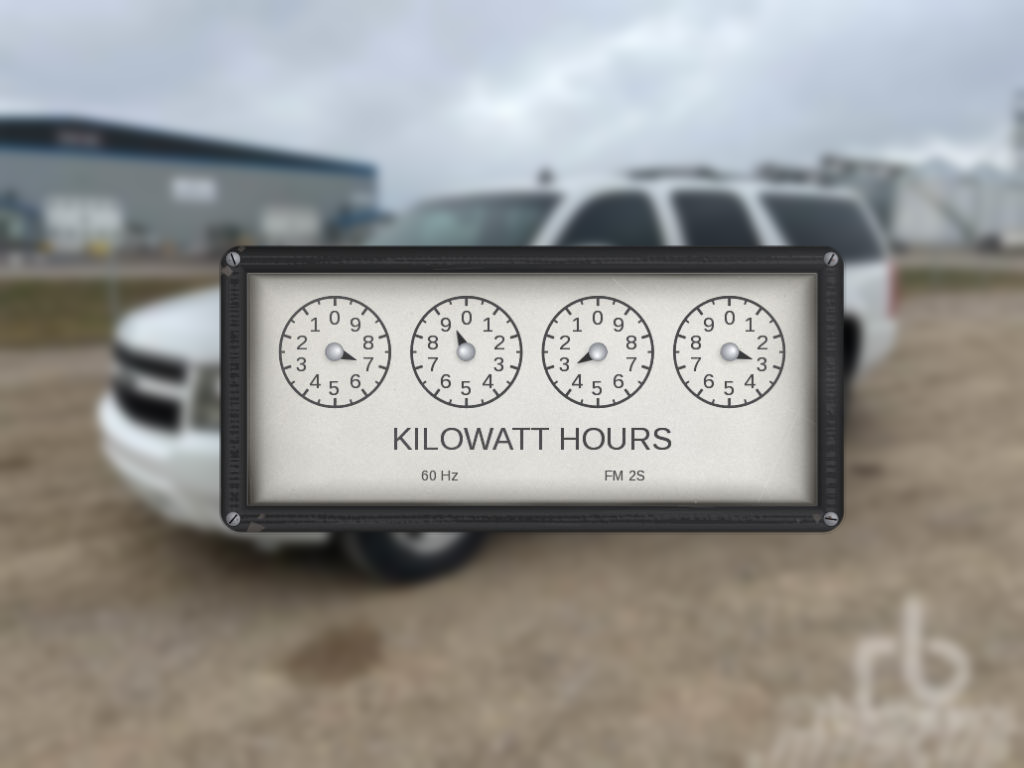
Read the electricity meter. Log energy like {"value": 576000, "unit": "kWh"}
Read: {"value": 6933, "unit": "kWh"}
